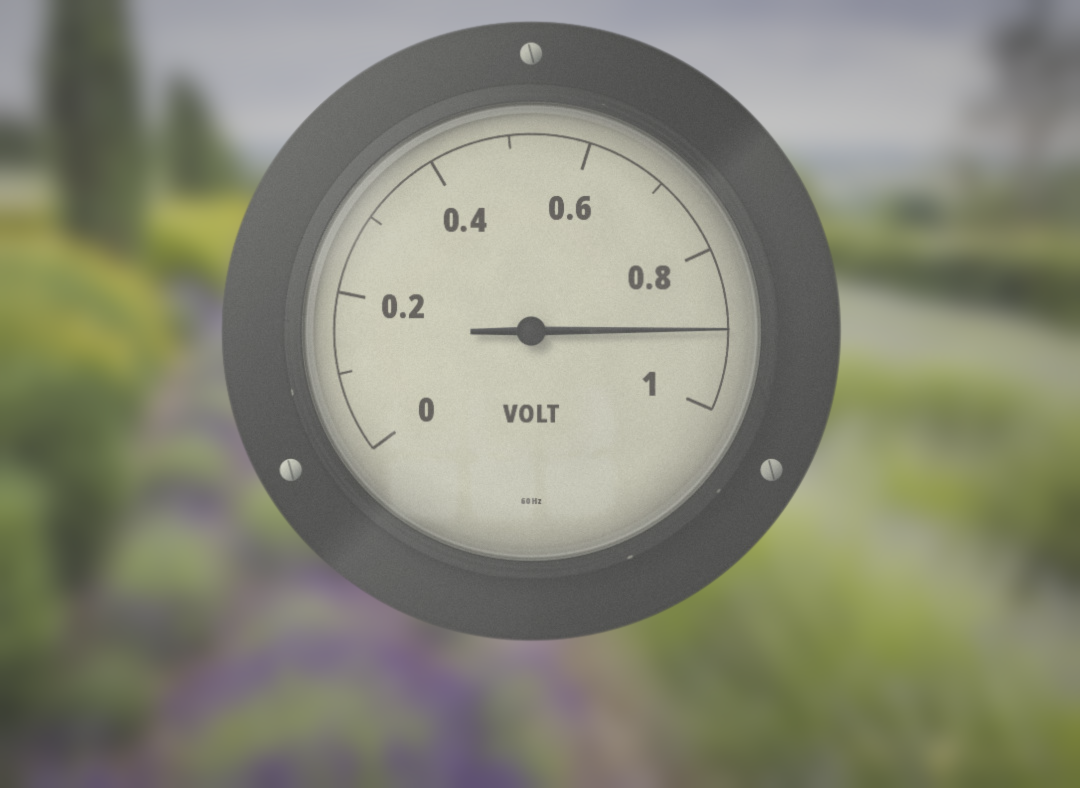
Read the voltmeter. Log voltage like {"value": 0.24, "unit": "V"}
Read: {"value": 0.9, "unit": "V"}
